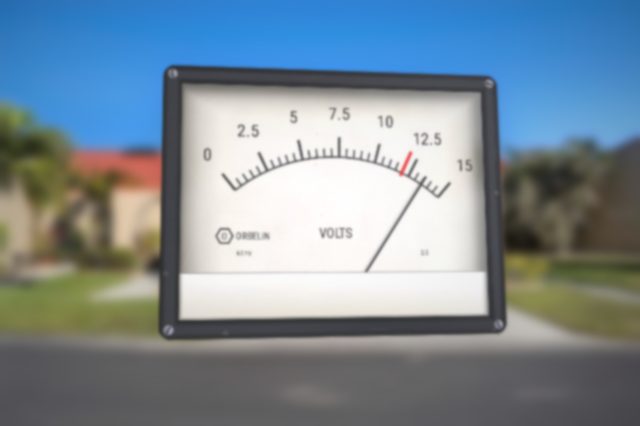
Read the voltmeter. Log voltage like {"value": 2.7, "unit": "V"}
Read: {"value": 13.5, "unit": "V"}
